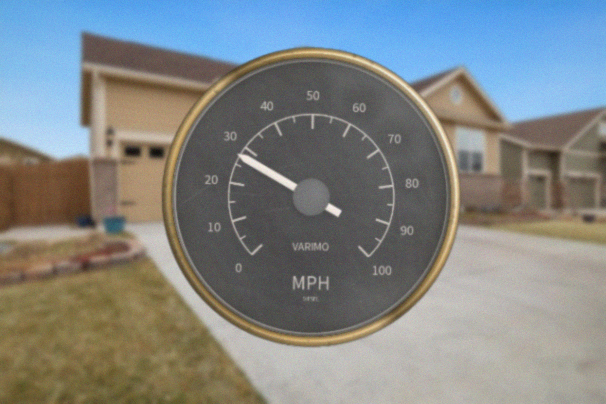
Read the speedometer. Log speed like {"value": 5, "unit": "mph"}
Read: {"value": 27.5, "unit": "mph"}
